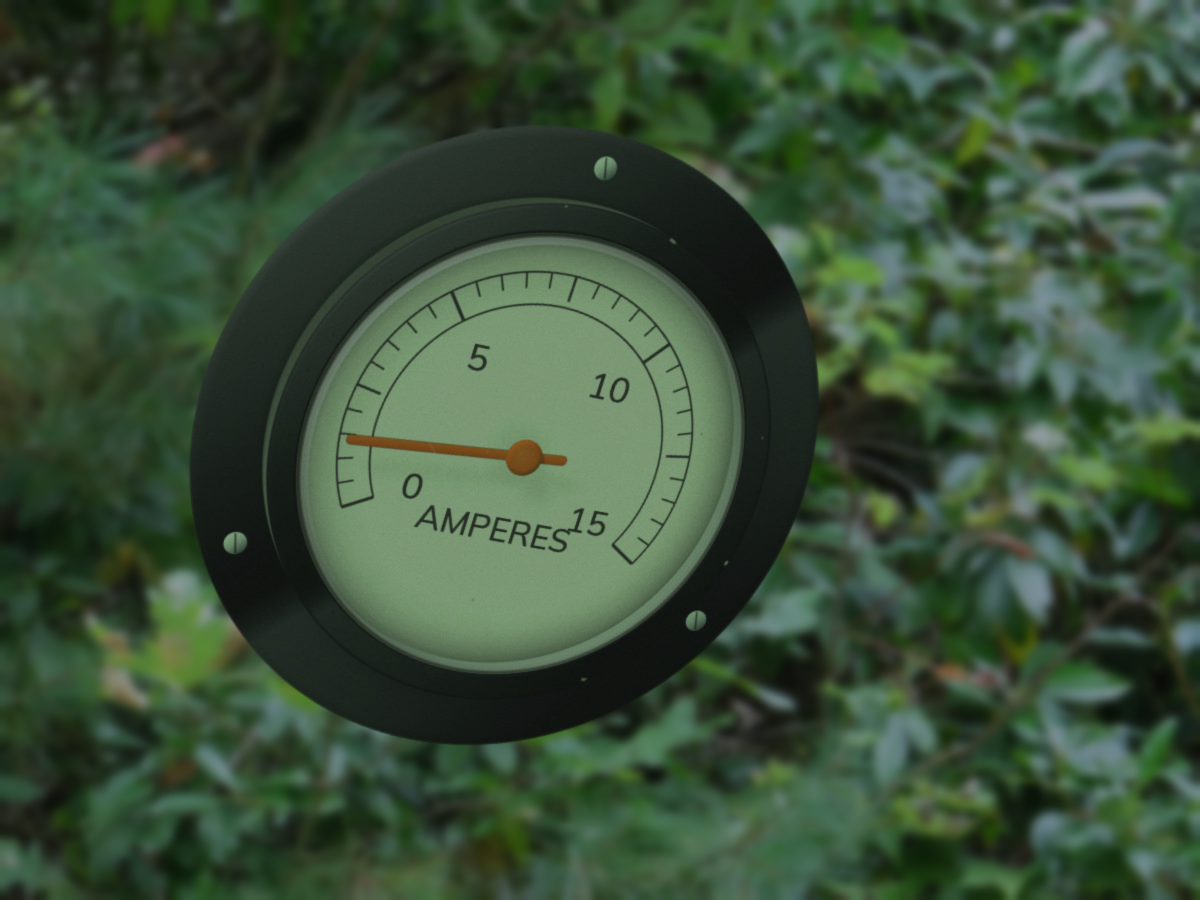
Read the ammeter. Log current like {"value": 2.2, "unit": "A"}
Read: {"value": 1.5, "unit": "A"}
